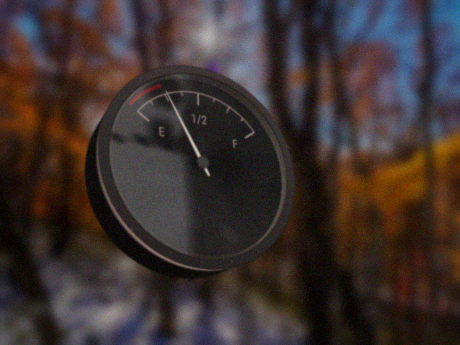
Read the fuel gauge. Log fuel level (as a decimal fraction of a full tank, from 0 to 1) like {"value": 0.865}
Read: {"value": 0.25}
